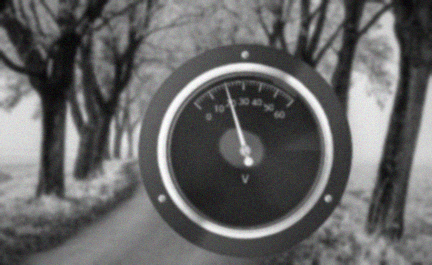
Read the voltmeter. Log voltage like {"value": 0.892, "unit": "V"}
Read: {"value": 20, "unit": "V"}
